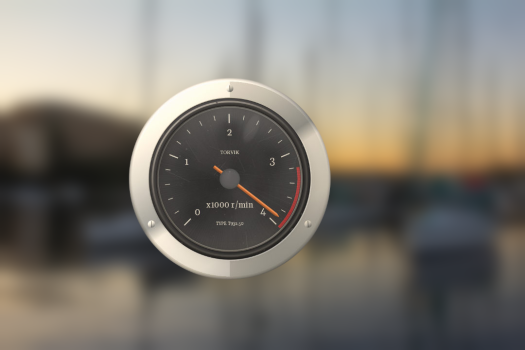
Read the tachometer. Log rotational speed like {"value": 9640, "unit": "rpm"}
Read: {"value": 3900, "unit": "rpm"}
